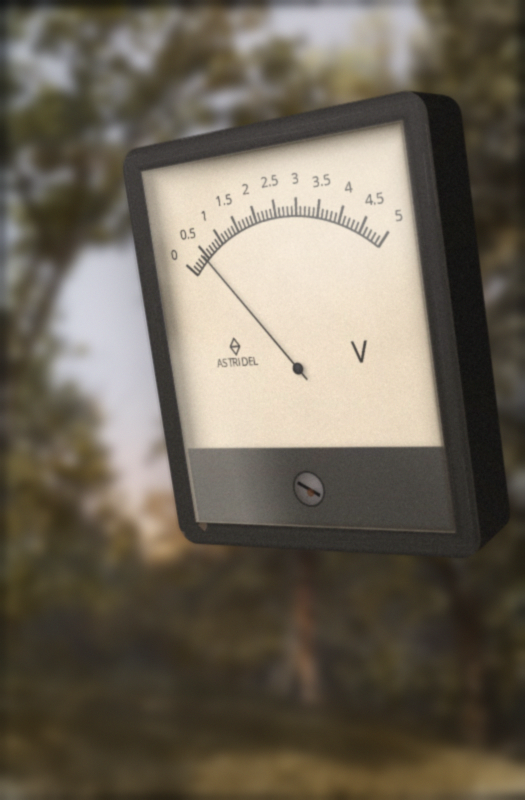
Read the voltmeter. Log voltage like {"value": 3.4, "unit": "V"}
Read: {"value": 0.5, "unit": "V"}
